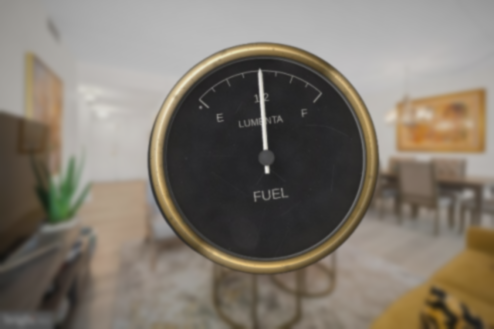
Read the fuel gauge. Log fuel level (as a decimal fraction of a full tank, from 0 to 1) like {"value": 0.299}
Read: {"value": 0.5}
